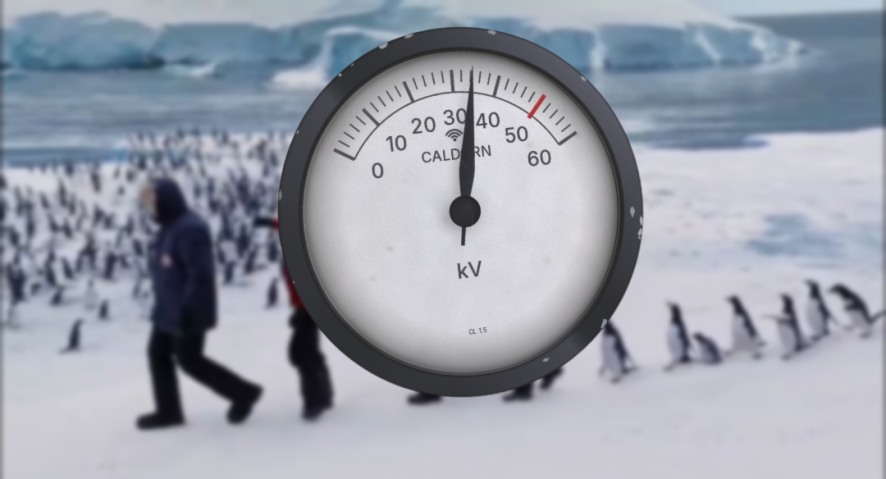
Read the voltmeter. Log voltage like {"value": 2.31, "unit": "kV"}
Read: {"value": 34, "unit": "kV"}
